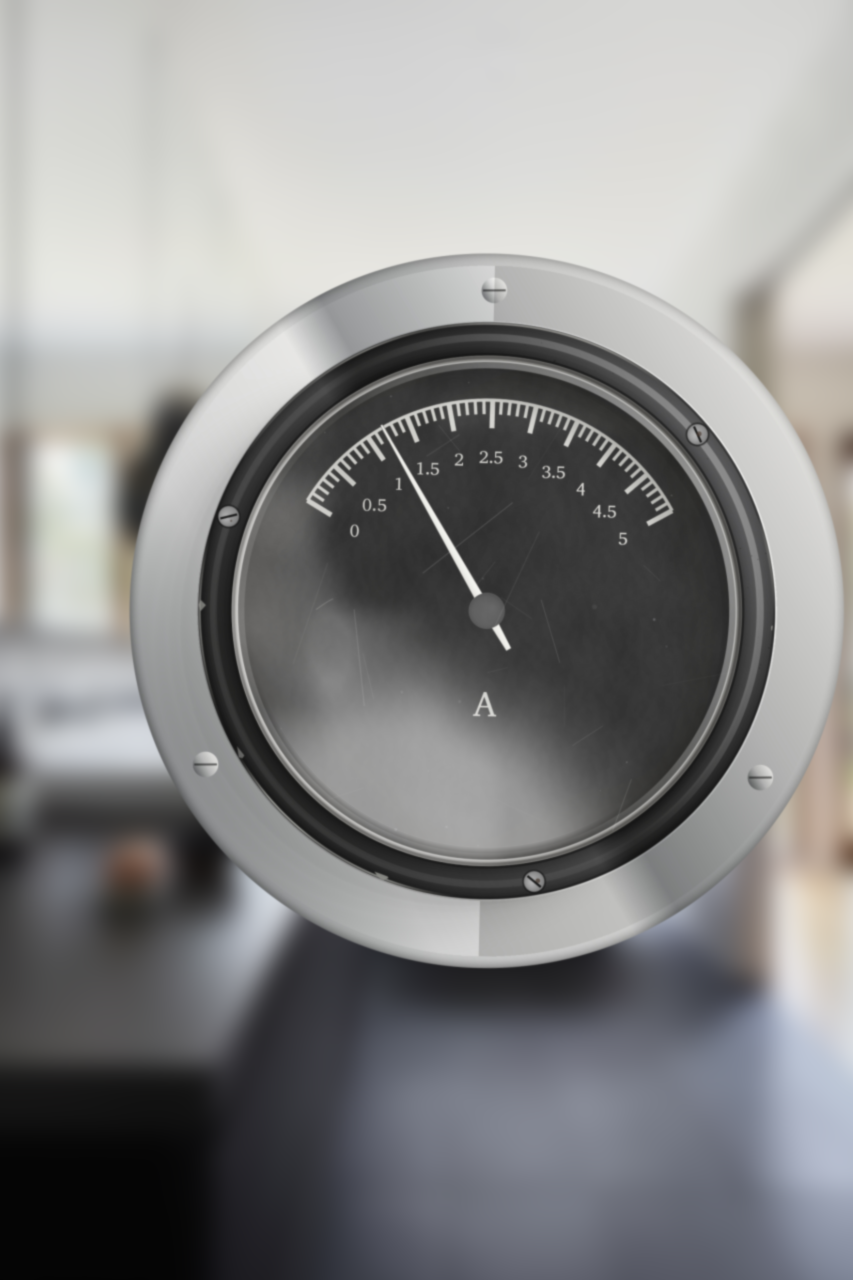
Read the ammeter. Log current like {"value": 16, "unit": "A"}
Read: {"value": 1.2, "unit": "A"}
